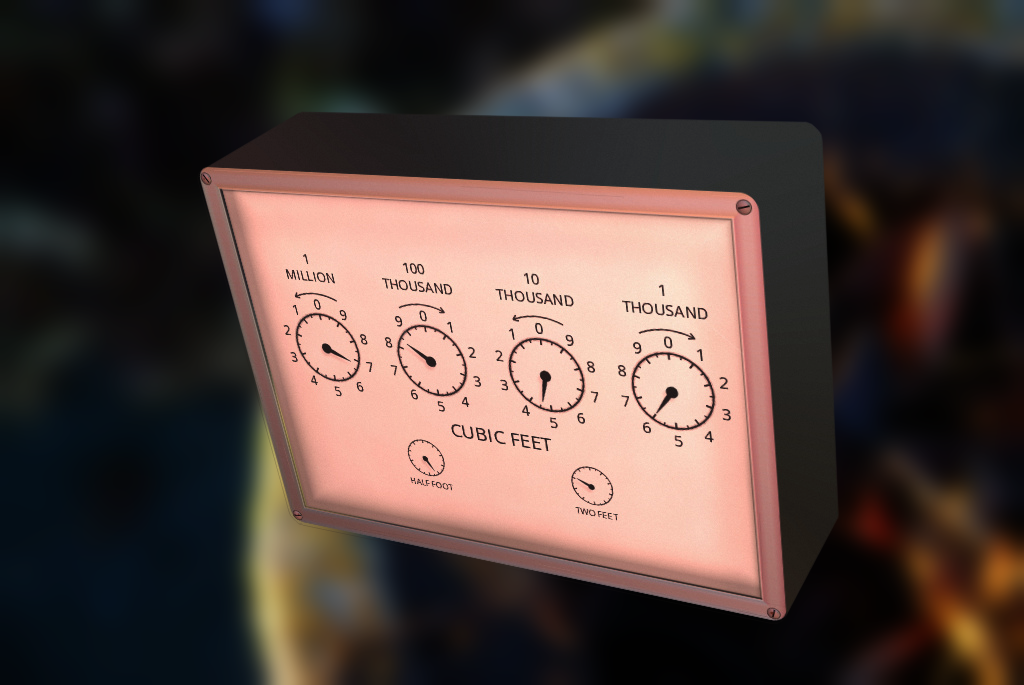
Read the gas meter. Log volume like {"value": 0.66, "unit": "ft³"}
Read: {"value": 684600, "unit": "ft³"}
